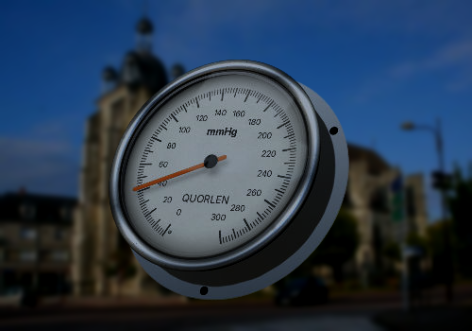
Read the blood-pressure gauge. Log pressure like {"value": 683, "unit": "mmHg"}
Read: {"value": 40, "unit": "mmHg"}
